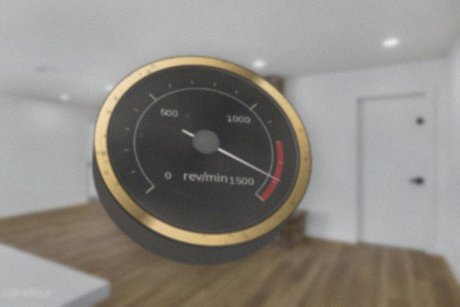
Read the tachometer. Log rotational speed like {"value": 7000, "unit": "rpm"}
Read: {"value": 1400, "unit": "rpm"}
